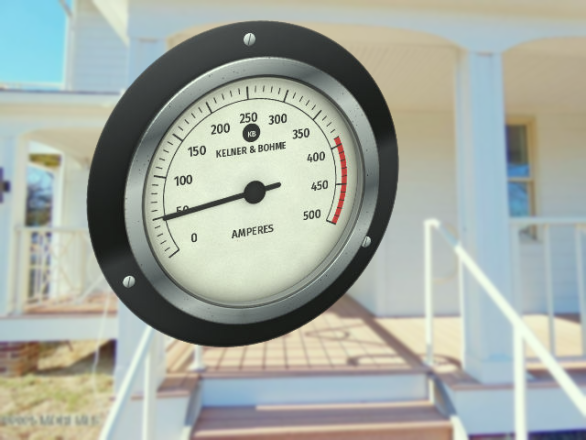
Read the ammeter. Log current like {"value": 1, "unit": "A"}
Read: {"value": 50, "unit": "A"}
